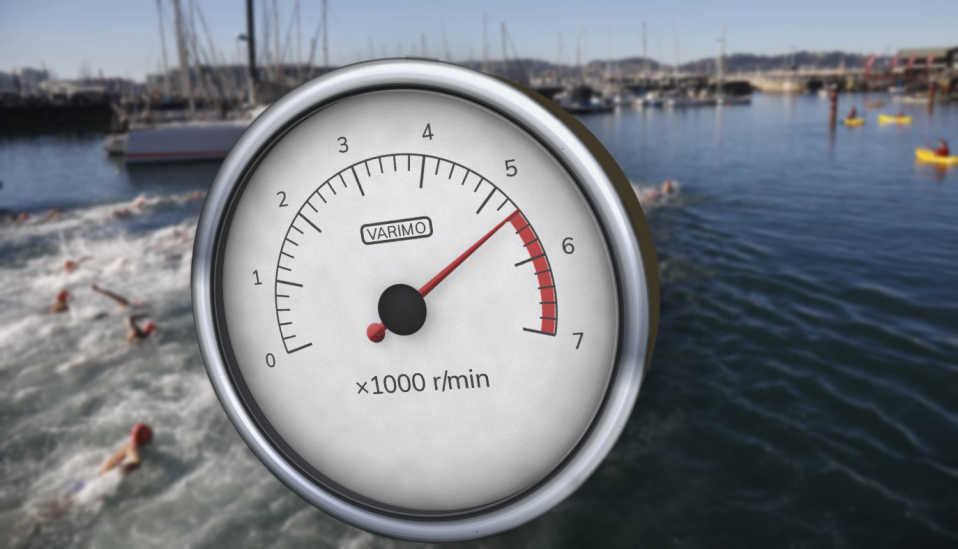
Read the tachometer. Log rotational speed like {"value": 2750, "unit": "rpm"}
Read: {"value": 5400, "unit": "rpm"}
